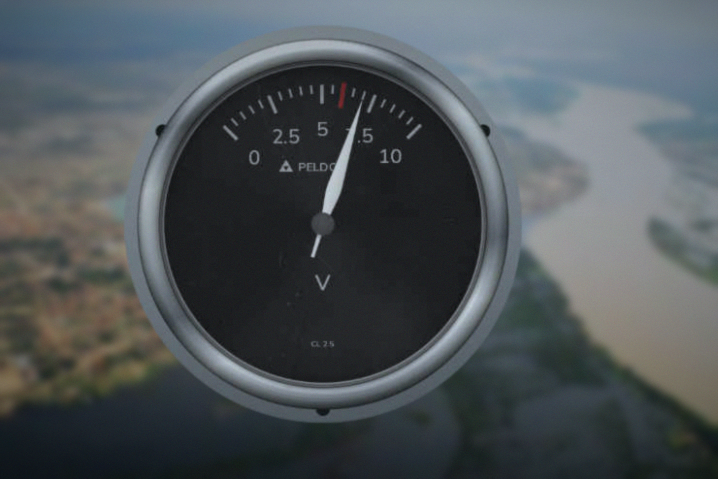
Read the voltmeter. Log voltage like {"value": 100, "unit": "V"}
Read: {"value": 7, "unit": "V"}
